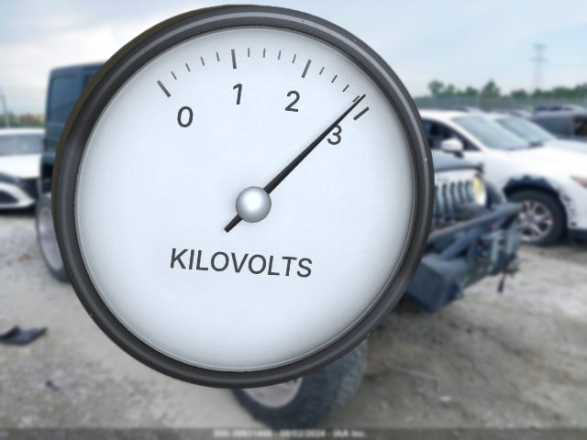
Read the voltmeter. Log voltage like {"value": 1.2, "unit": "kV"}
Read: {"value": 2.8, "unit": "kV"}
